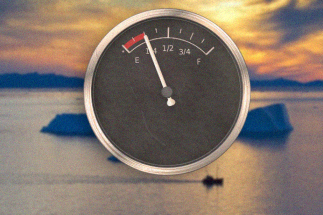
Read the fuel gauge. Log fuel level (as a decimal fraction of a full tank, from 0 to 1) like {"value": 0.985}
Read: {"value": 0.25}
